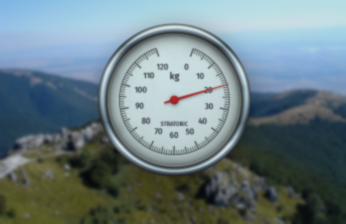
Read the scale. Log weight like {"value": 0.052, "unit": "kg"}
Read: {"value": 20, "unit": "kg"}
